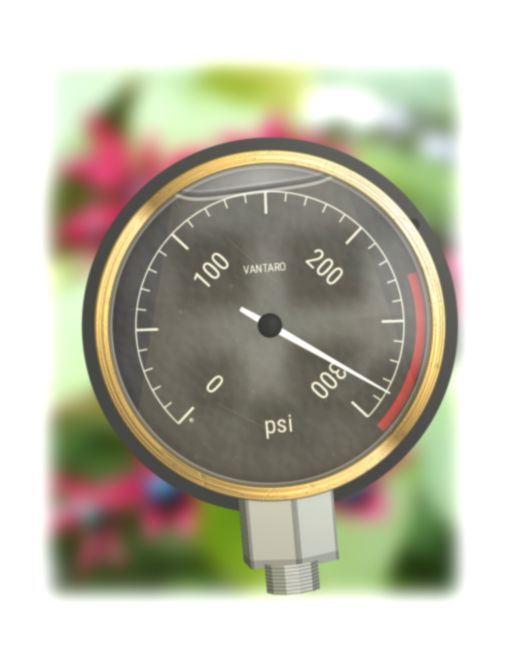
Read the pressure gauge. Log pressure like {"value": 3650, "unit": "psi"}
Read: {"value": 285, "unit": "psi"}
